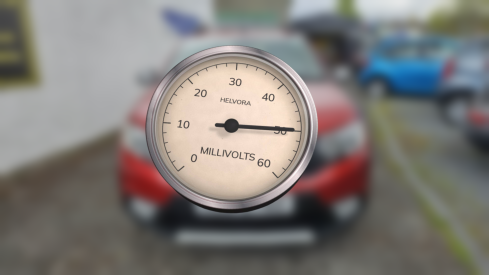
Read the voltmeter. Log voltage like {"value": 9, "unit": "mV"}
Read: {"value": 50, "unit": "mV"}
